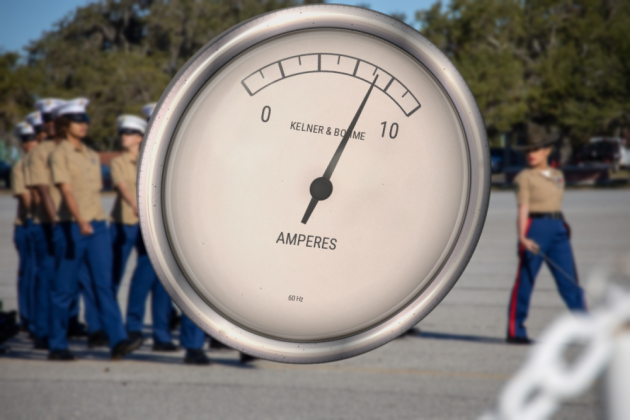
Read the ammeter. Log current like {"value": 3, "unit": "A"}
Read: {"value": 7, "unit": "A"}
